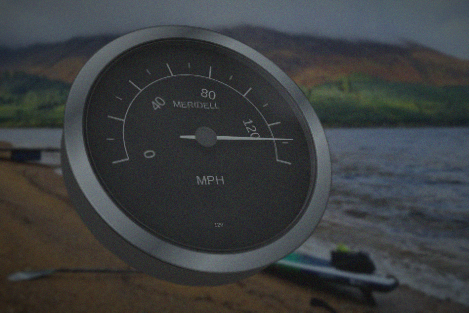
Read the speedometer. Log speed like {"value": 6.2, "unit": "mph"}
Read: {"value": 130, "unit": "mph"}
